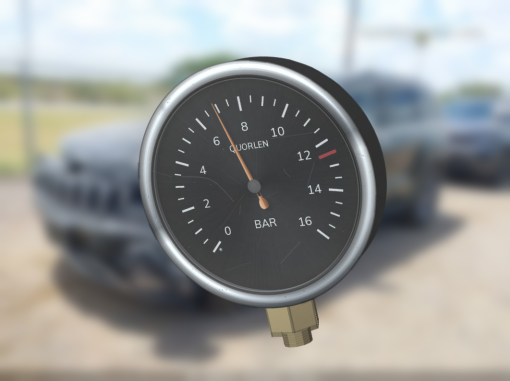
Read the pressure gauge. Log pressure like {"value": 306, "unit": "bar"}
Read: {"value": 7, "unit": "bar"}
